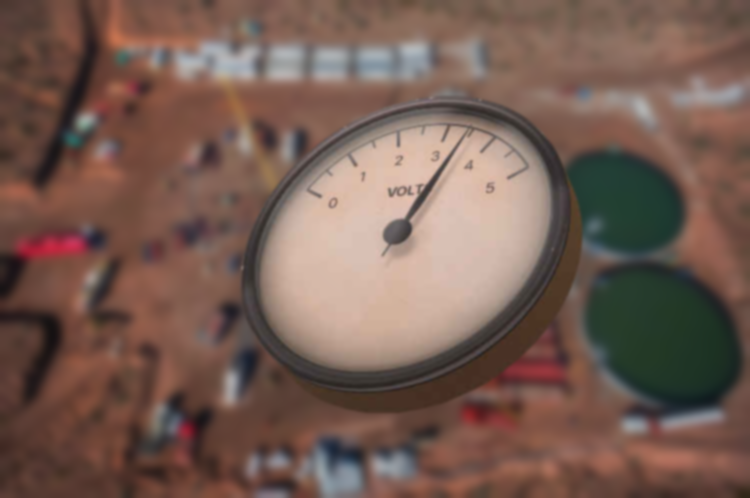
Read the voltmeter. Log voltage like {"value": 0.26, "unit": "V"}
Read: {"value": 3.5, "unit": "V"}
